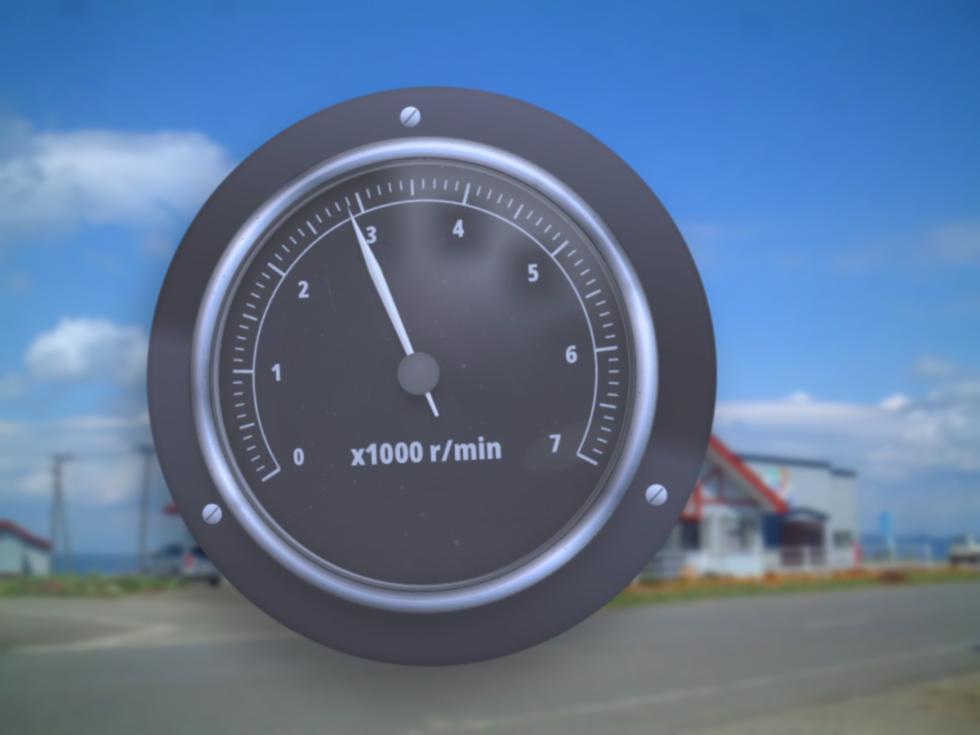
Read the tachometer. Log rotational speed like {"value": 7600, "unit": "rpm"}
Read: {"value": 2900, "unit": "rpm"}
